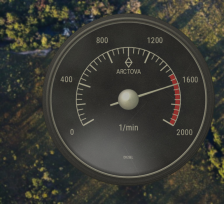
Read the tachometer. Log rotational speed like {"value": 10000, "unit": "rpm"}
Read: {"value": 1600, "unit": "rpm"}
